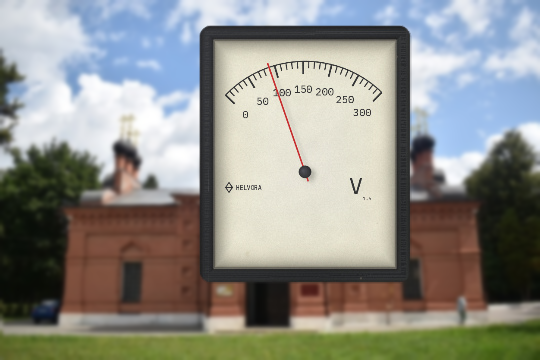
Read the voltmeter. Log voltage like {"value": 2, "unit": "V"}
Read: {"value": 90, "unit": "V"}
